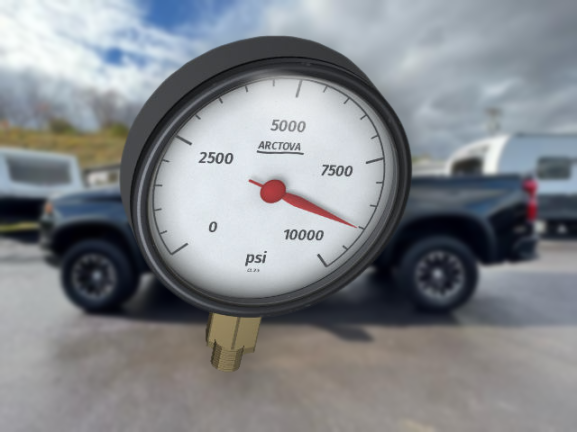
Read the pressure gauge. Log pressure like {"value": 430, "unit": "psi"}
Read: {"value": 9000, "unit": "psi"}
